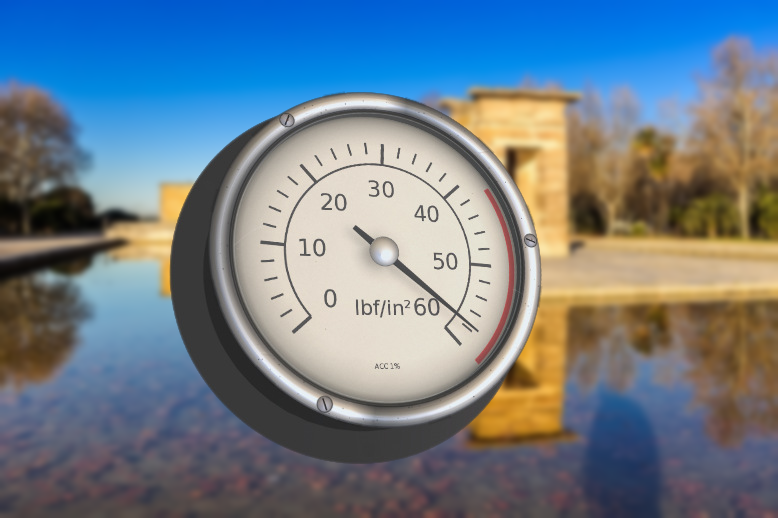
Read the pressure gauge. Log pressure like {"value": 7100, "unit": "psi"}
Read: {"value": 58, "unit": "psi"}
